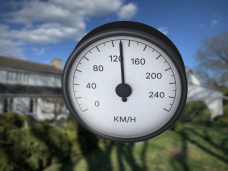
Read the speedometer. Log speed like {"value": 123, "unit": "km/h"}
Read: {"value": 130, "unit": "km/h"}
